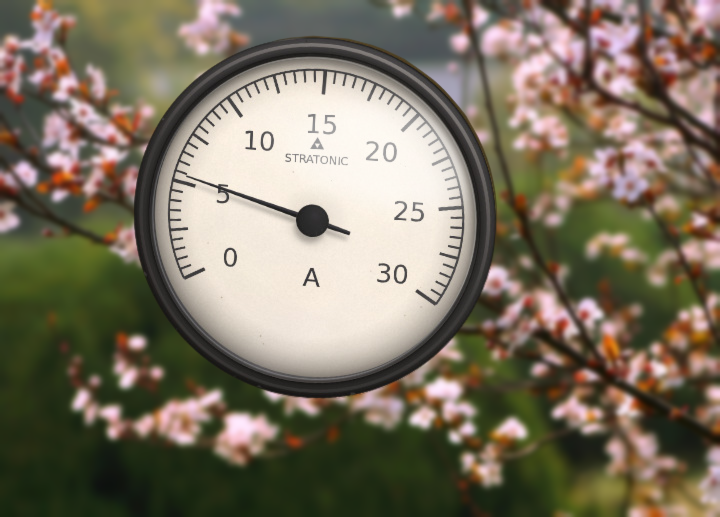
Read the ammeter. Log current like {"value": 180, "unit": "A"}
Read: {"value": 5.5, "unit": "A"}
